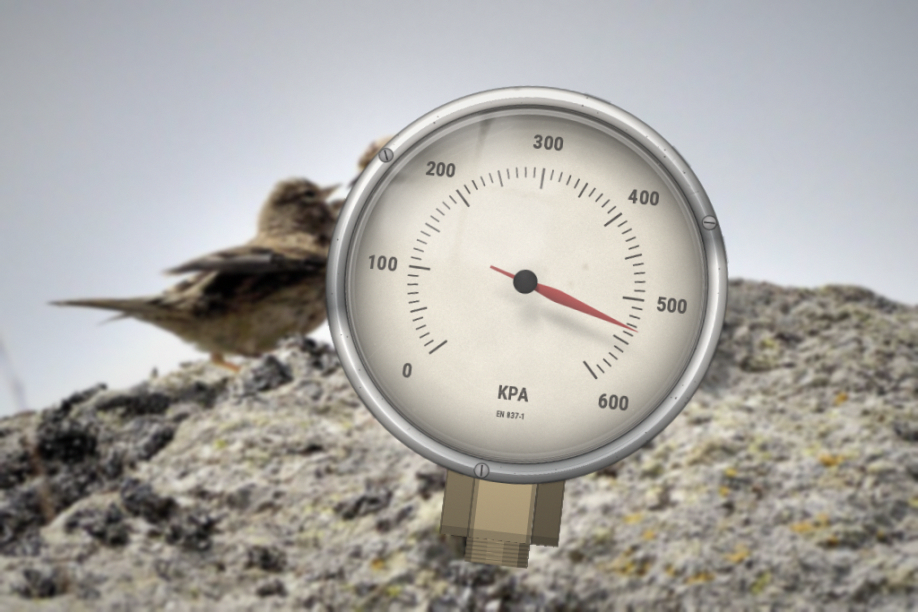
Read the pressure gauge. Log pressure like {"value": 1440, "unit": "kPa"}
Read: {"value": 535, "unit": "kPa"}
